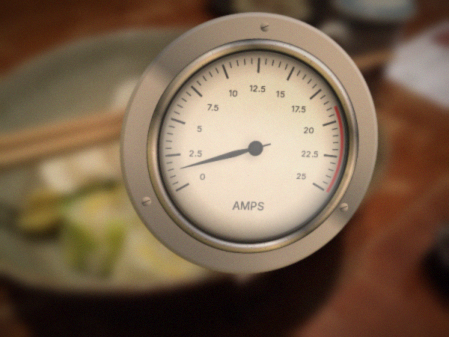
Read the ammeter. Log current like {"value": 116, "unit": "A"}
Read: {"value": 1.5, "unit": "A"}
